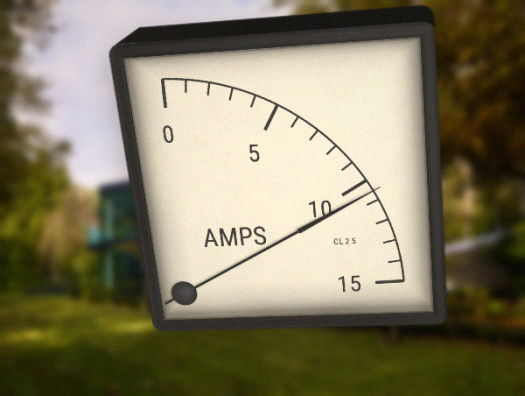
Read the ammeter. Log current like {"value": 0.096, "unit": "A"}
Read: {"value": 10.5, "unit": "A"}
